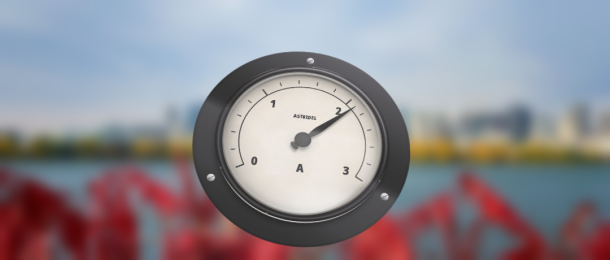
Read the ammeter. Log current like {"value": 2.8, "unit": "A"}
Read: {"value": 2.1, "unit": "A"}
